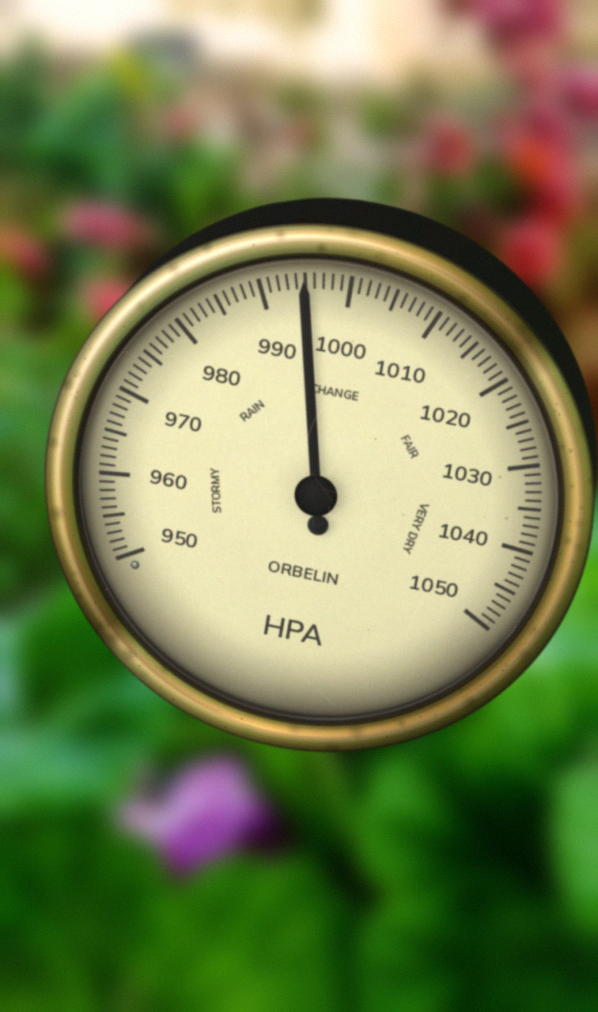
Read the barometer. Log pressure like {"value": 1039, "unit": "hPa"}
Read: {"value": 995, "unit": "hPa"}
